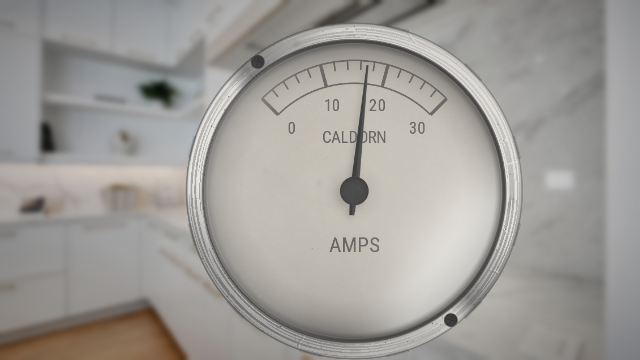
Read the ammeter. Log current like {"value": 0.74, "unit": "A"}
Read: {"value": 17, "unit": "A"}
